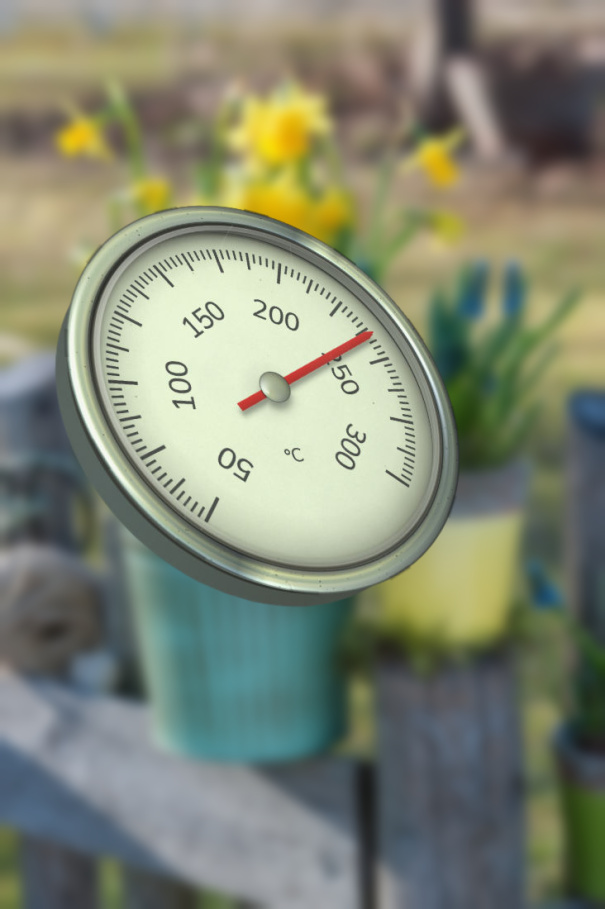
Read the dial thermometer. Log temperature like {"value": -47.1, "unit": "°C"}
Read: {"value": 240, "unit": "°C"}
